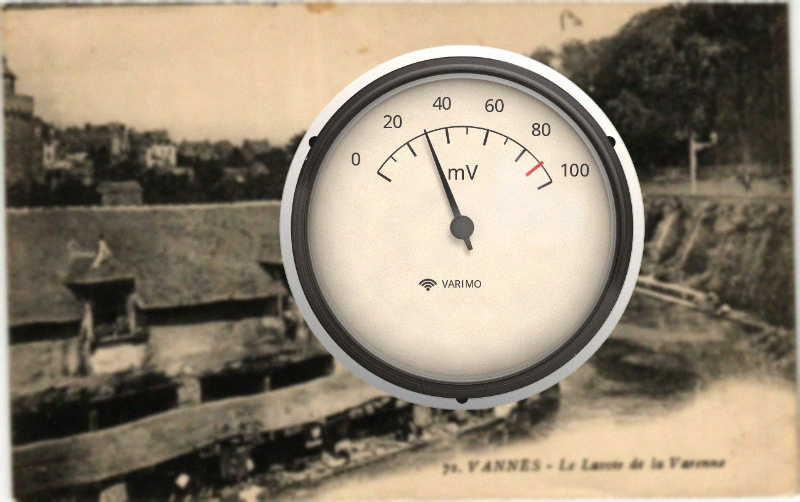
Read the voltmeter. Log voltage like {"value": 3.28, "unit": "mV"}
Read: {"value": 30, "unit": "mV"}
